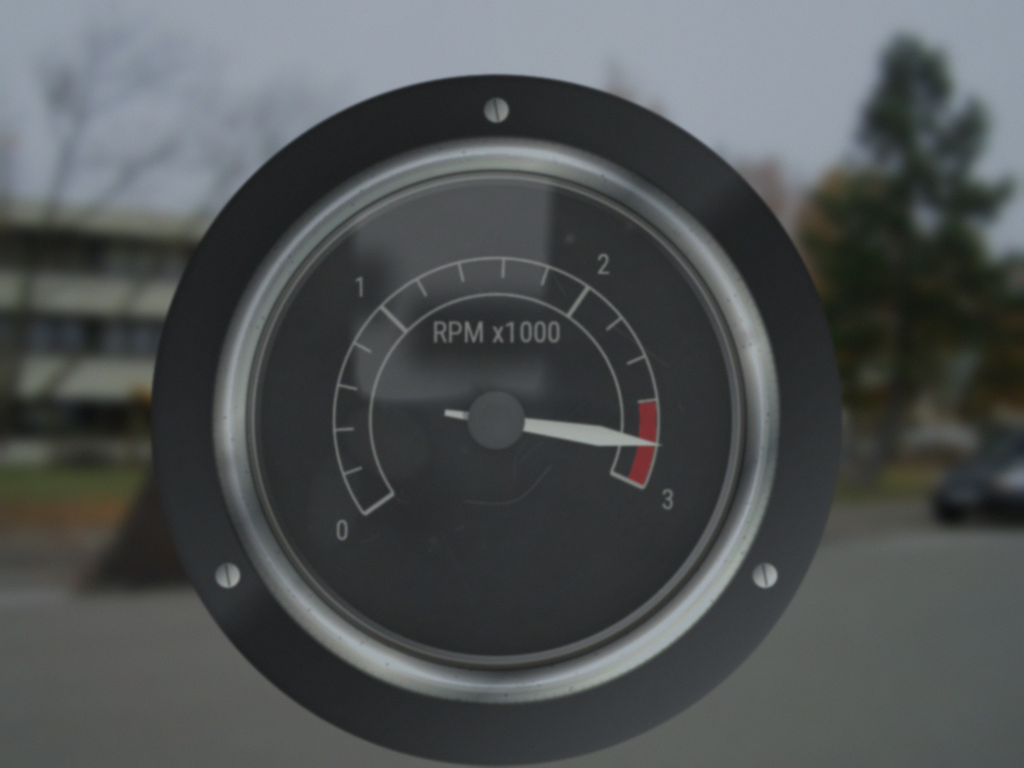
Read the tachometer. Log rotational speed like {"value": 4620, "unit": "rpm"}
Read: {"value": 2800, "unit": "rpm"}
